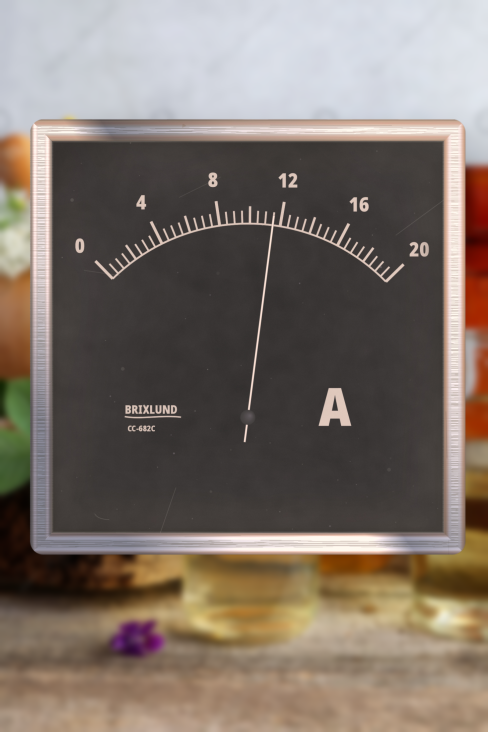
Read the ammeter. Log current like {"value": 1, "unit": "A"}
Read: {"value": 11.5, "unit": "A"}
